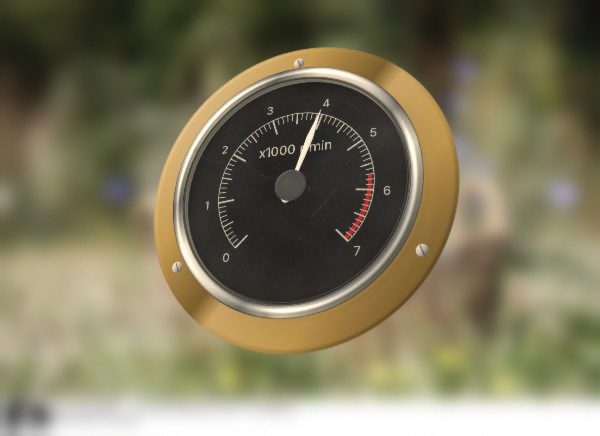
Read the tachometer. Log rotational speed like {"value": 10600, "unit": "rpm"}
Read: {"value": 4000, "unit": "rpm"}
